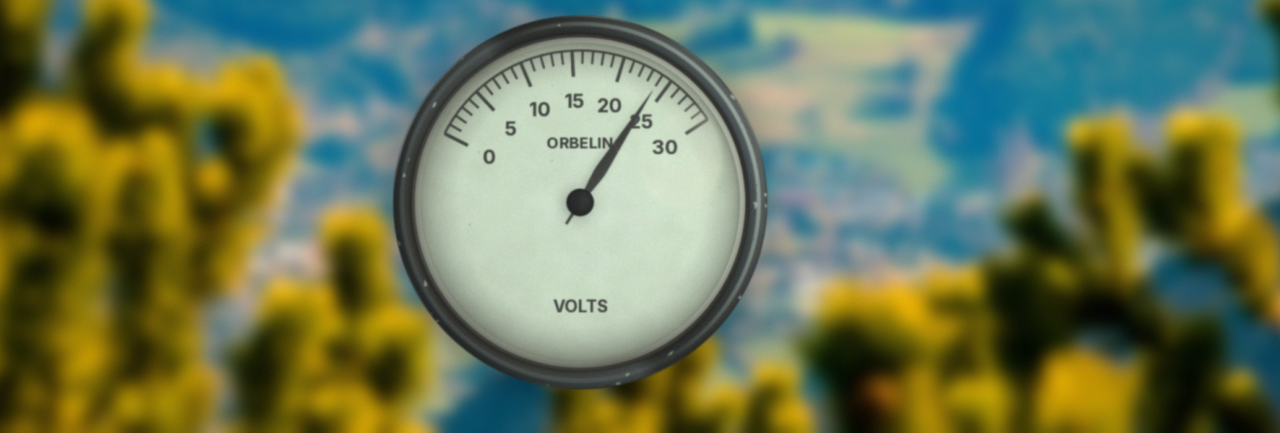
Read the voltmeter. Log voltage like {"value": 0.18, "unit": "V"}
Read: {"value": 24, "unit": "V"}
